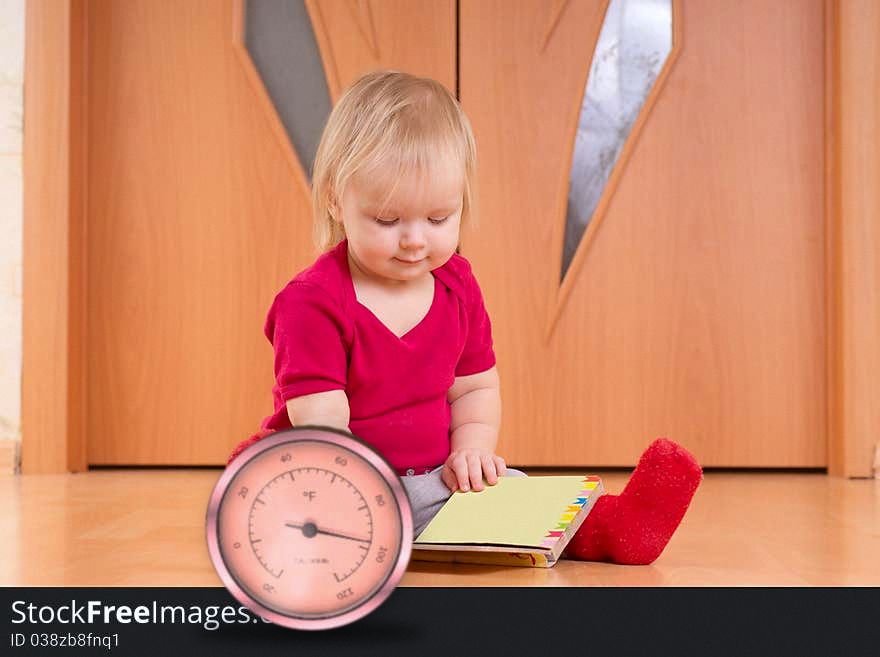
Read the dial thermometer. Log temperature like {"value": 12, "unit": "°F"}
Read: {"value": 96, "unit": "°F"}
